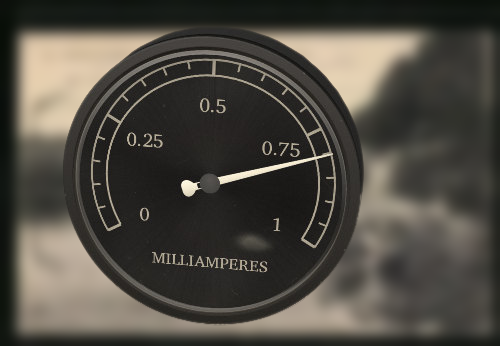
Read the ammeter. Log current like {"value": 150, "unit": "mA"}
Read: {"value": 0.8, "unit": "mA"}
